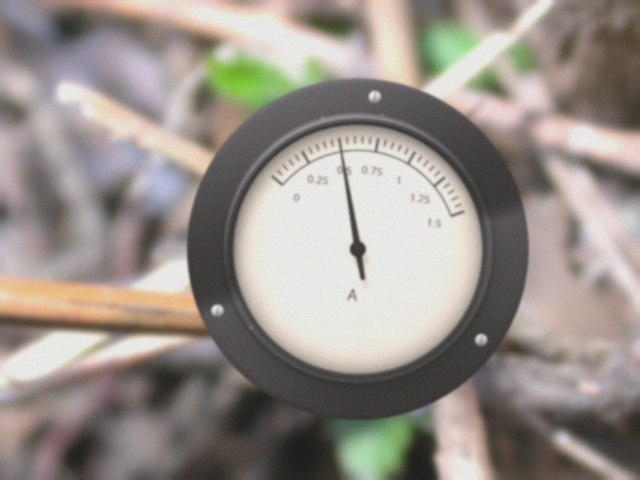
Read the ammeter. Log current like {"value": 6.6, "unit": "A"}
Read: {"value": 0.5, "unit": "A"}
